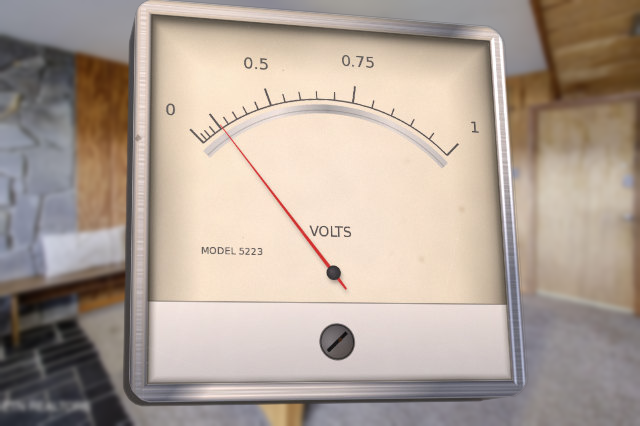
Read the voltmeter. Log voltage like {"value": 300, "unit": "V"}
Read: {"value": 0.25, "unit": "V"}
